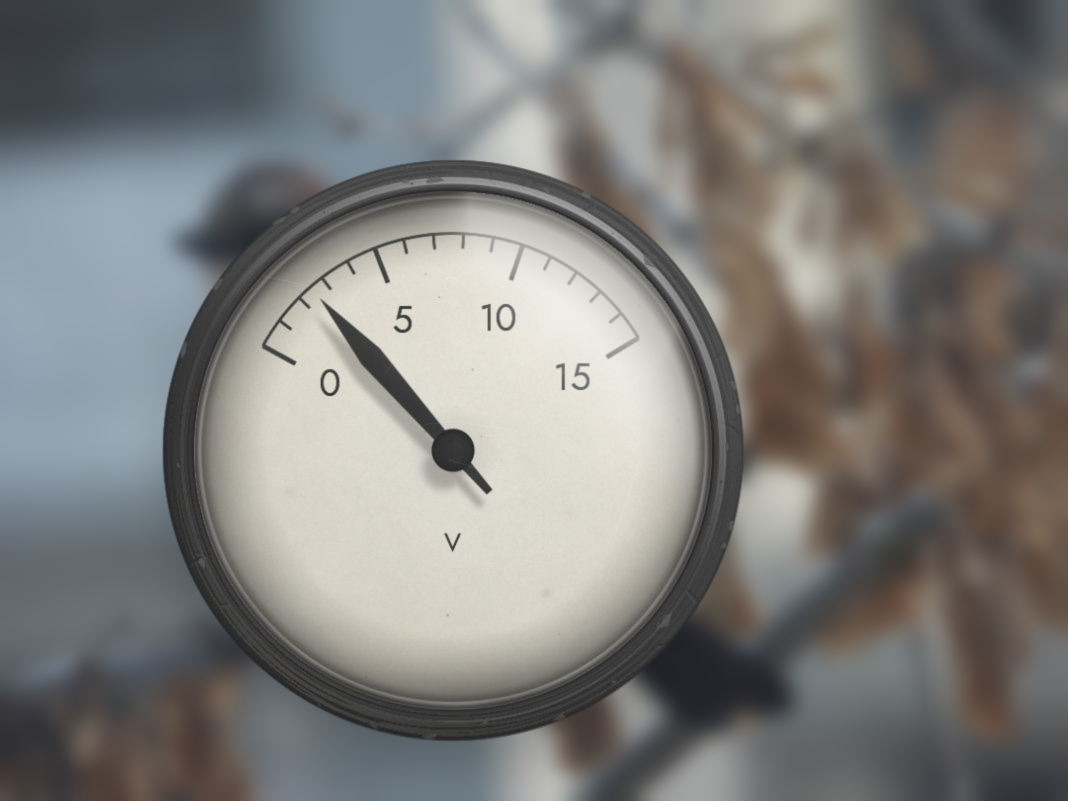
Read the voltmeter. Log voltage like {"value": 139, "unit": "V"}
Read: {"value": 2.5, "unit": "V"}
